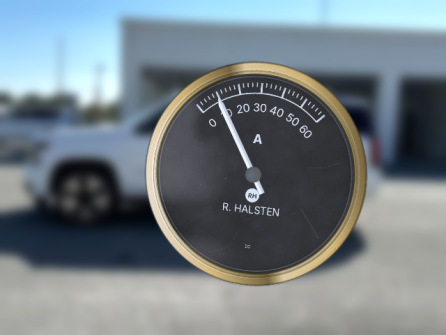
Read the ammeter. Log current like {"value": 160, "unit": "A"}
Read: {"value": 10, "unit": "A"}
